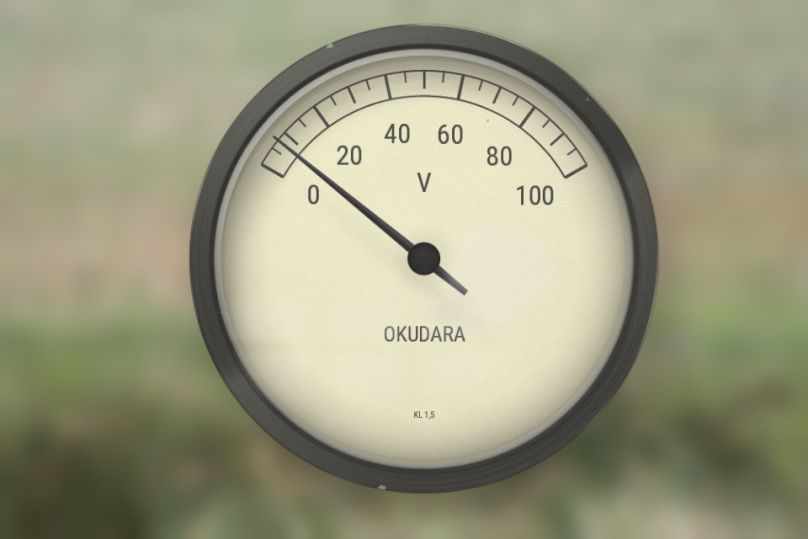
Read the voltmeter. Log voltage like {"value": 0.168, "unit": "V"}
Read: {"value": 7.5, "unit": "V"}
